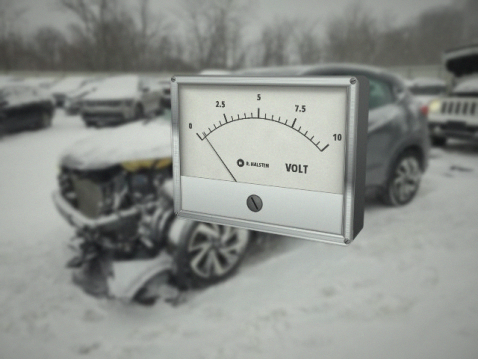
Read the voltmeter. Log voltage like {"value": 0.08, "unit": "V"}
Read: {"value": 0.5, "unit": "V"}
